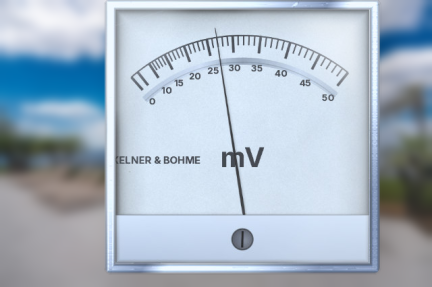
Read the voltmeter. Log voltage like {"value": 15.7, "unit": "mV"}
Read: {"value": 27, "unit": "mV"}
